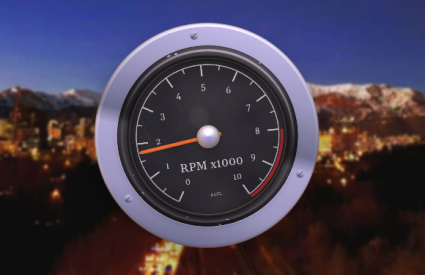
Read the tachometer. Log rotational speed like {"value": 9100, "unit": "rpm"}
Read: {"value": 1750, "unit": "rpm"}
